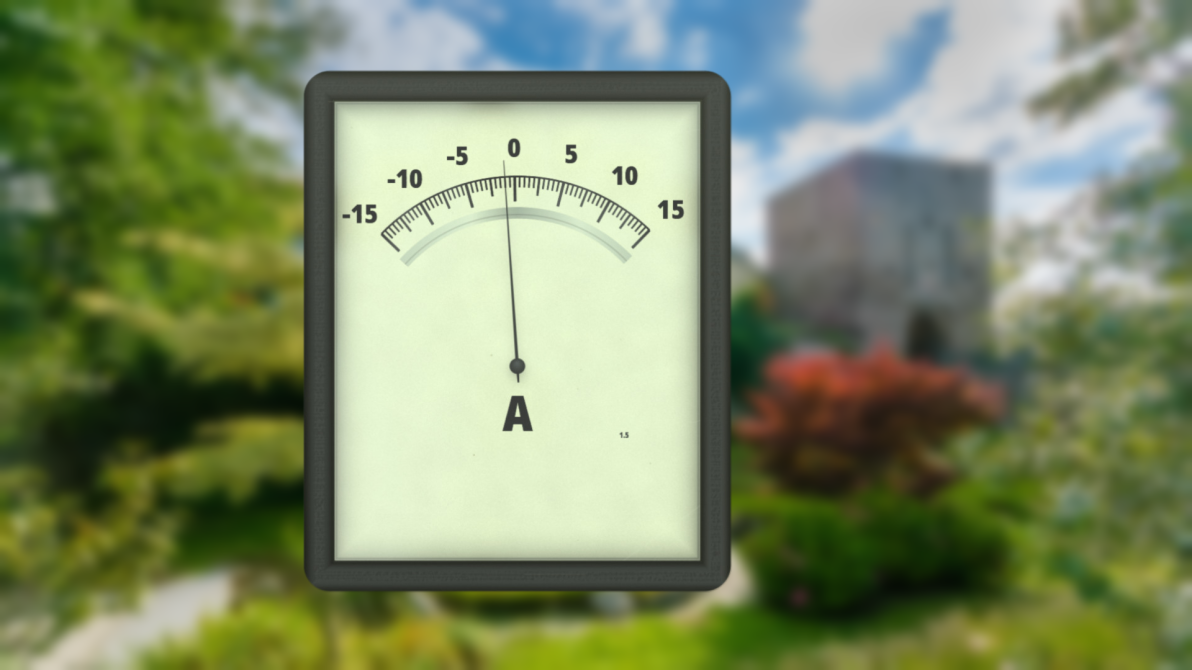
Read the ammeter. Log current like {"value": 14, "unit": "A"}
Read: {"value": -1, "unit": "A"}
